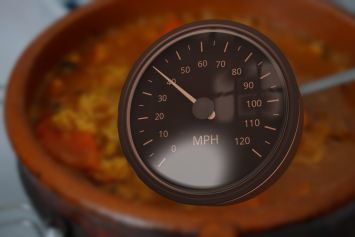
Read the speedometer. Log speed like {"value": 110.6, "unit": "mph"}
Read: {"value": 40, "unit": "mph"}
